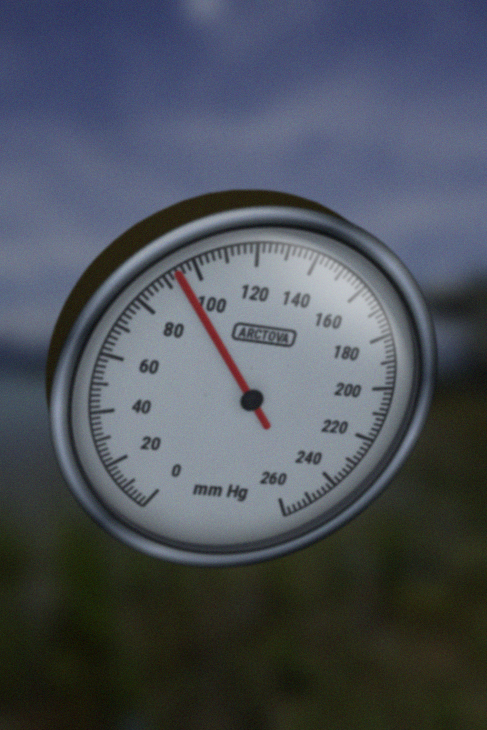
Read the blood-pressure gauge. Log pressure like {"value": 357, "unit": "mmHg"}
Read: {"value": 94, "unit": "mmHg"}
